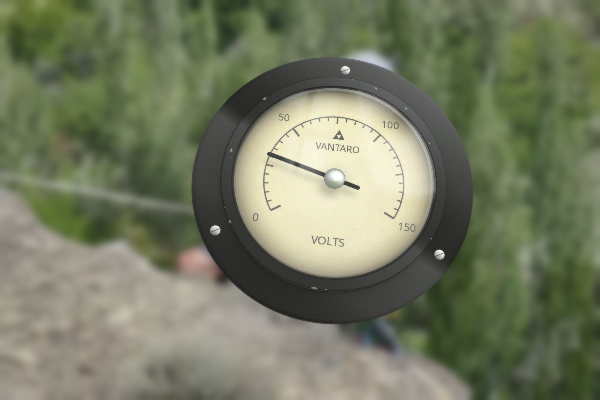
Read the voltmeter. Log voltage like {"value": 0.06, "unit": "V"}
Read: {"value": 30, "unit": "V"}
